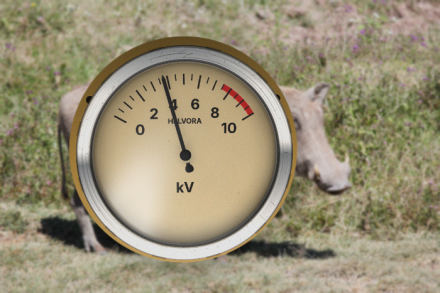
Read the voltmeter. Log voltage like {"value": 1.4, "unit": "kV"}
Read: {"value": 3.75, "unit": "kV"}
